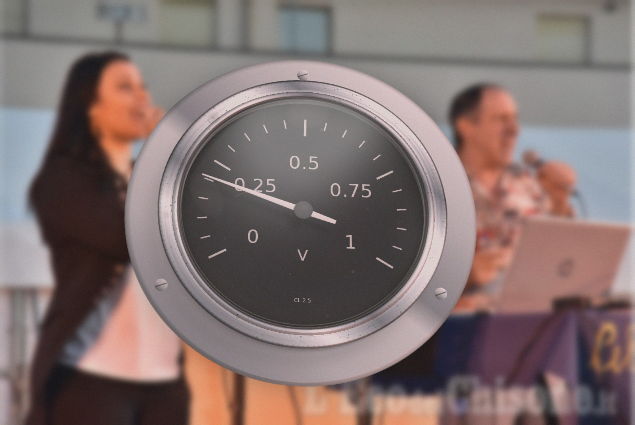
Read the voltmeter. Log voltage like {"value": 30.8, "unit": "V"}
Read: {"value": 0.2, "unit": "V"}
